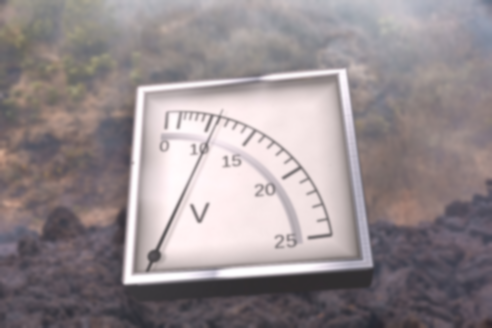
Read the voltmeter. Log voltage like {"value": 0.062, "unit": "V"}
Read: {"value": 11, "unit": "V"}
